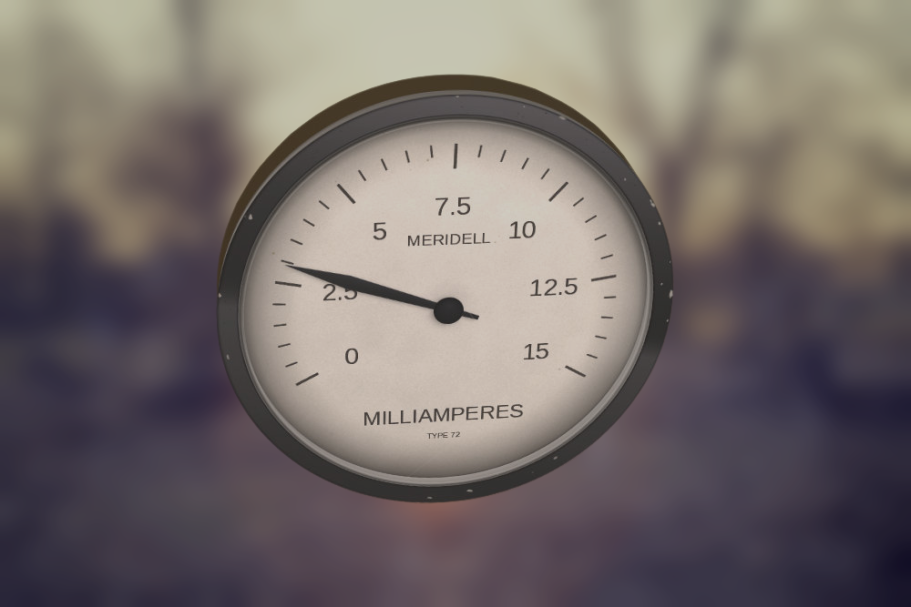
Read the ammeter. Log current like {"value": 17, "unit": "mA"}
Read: {"value": 3, "unit": "mA"}
